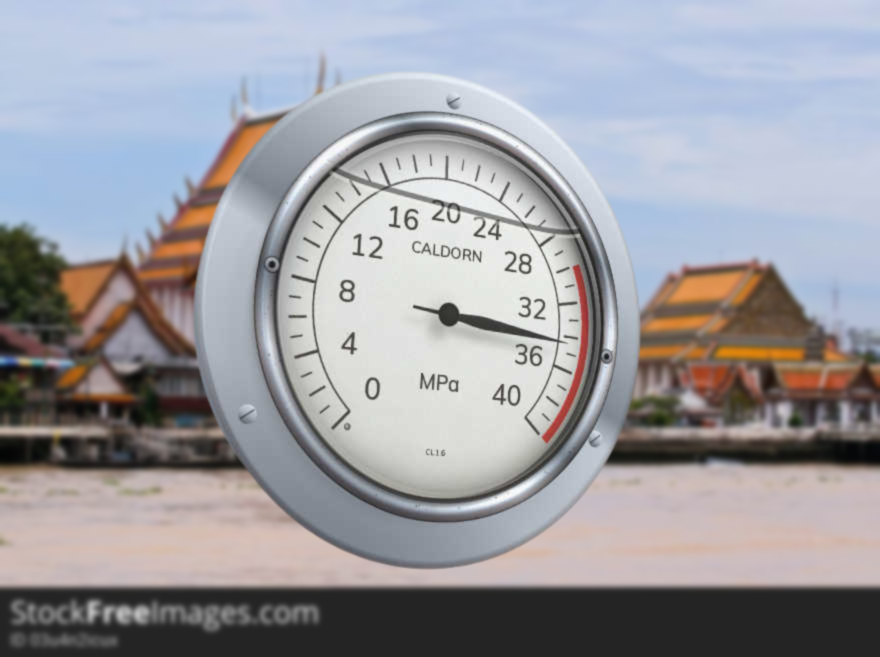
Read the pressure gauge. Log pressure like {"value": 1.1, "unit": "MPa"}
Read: {"value": 34.5, "unit": "MPa"}
